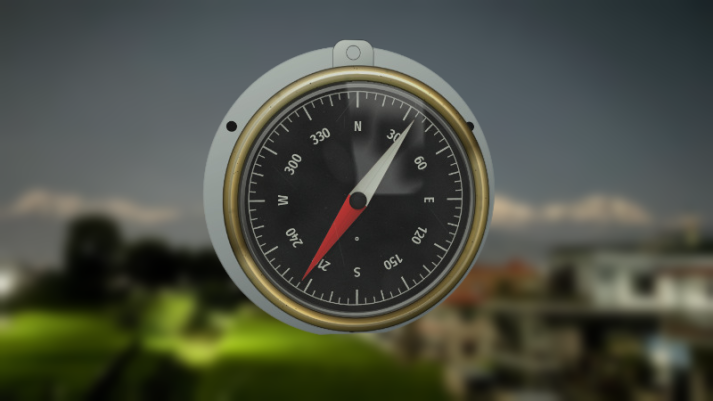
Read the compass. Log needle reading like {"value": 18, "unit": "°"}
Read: {"value": 215, "unit": "°"}
